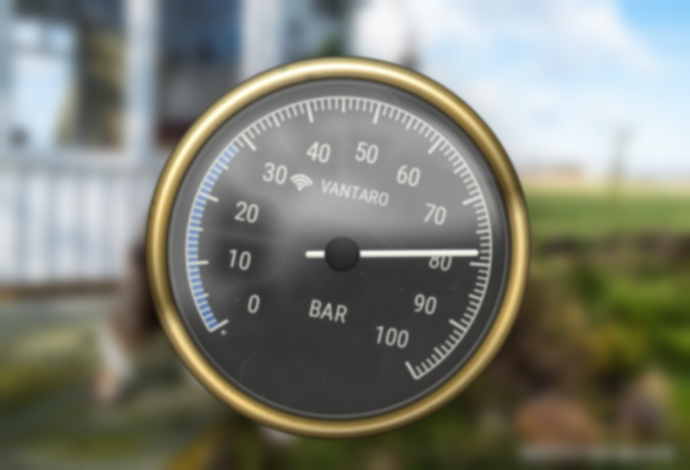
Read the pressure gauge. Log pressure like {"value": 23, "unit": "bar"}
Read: {"value": 78, "unit": "bar"}
